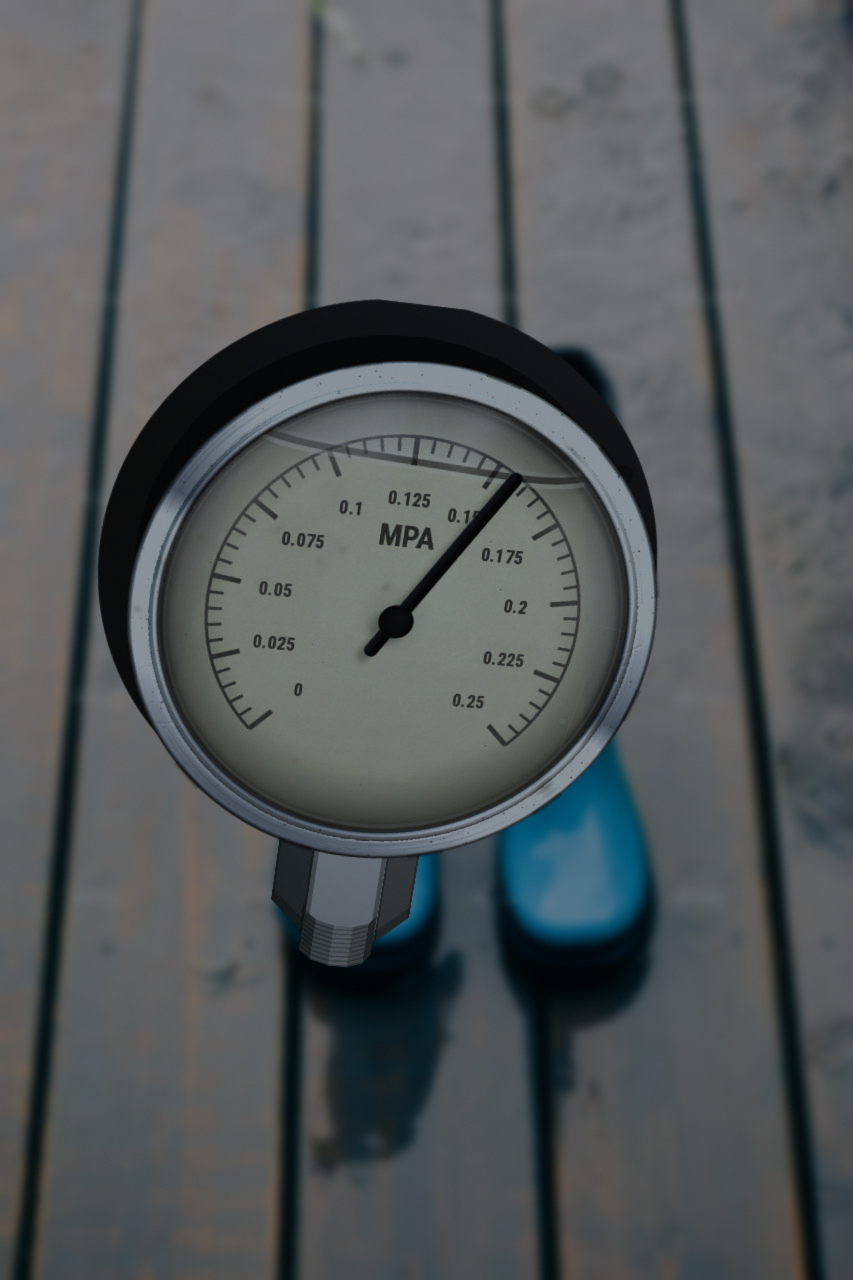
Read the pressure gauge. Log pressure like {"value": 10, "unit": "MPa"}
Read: {"value": 0.155, "unit": "MPa"}
